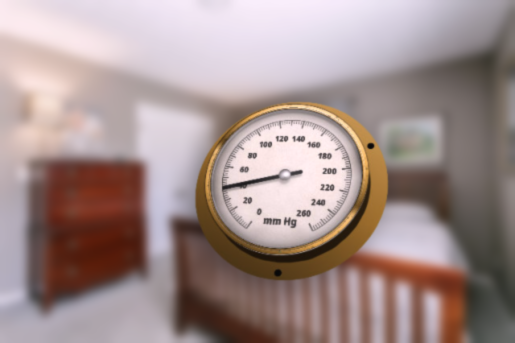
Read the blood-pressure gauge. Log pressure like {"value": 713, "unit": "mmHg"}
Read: {"value": 40, "unit": "mmHg"}
